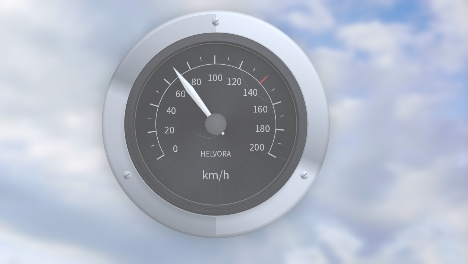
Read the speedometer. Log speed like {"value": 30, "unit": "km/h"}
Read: {"value": 70, "unit": "km/h"}
